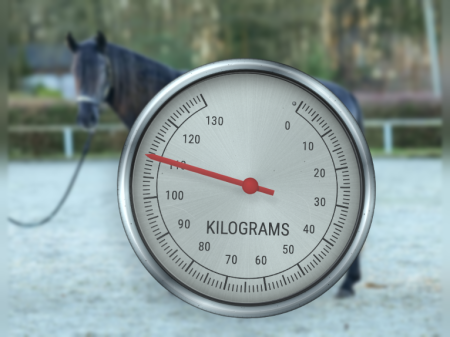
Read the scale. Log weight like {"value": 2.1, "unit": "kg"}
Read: {"value": 110, "unit": "kg"}
